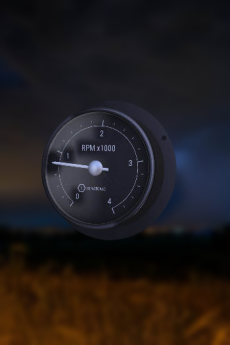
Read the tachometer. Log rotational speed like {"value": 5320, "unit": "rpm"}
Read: {"value": 800, "unit": "rpm"}
